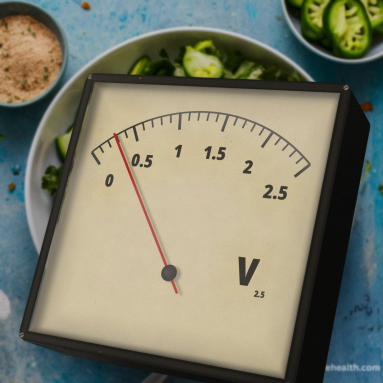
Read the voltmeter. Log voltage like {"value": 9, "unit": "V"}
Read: {"value": 0.3, "unit": "V"}
